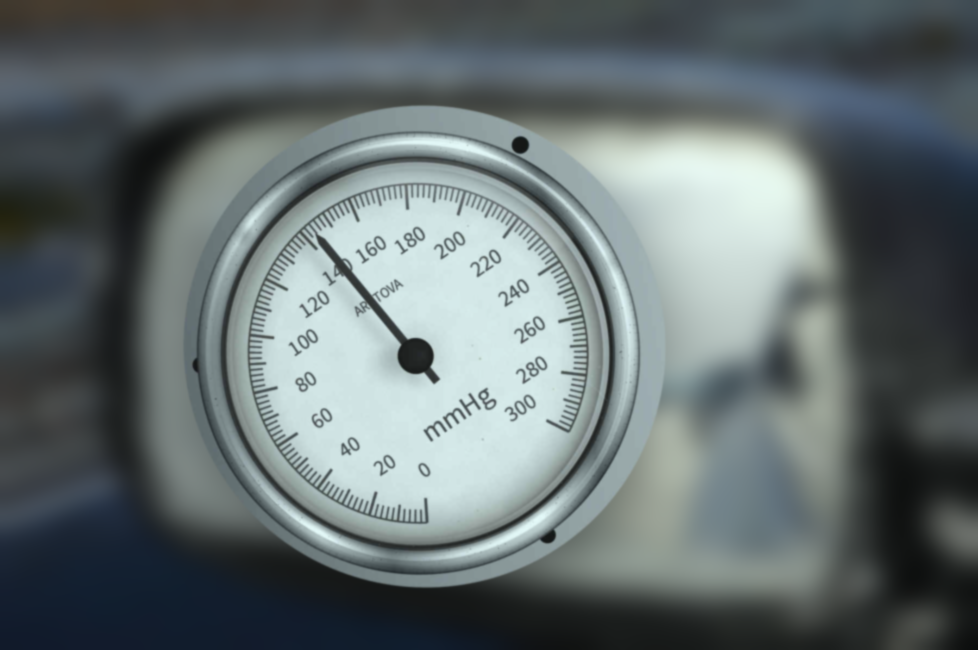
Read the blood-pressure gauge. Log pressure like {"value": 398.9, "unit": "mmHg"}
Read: {"value": 144, "unit": "mmHg"}
